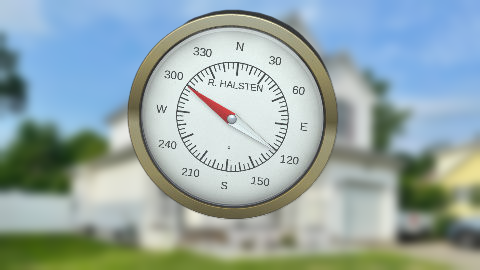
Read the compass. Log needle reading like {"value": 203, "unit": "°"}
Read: {"value": 300, "unit": "°"}
